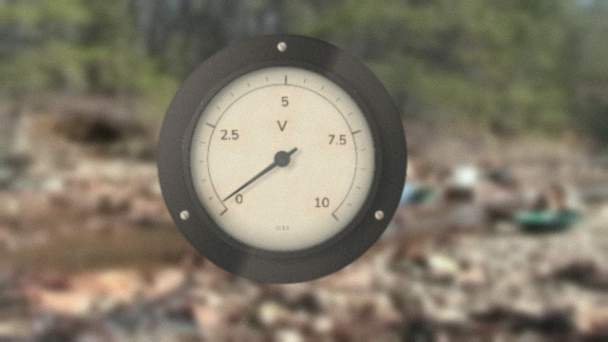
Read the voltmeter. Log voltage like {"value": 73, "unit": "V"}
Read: {"value": 0.25, "unit": "V"}
